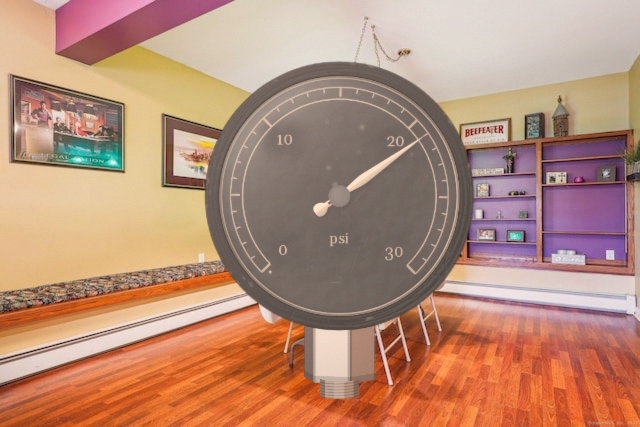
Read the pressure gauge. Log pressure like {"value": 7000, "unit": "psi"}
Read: {"value": 21, "unit": "psi"}
